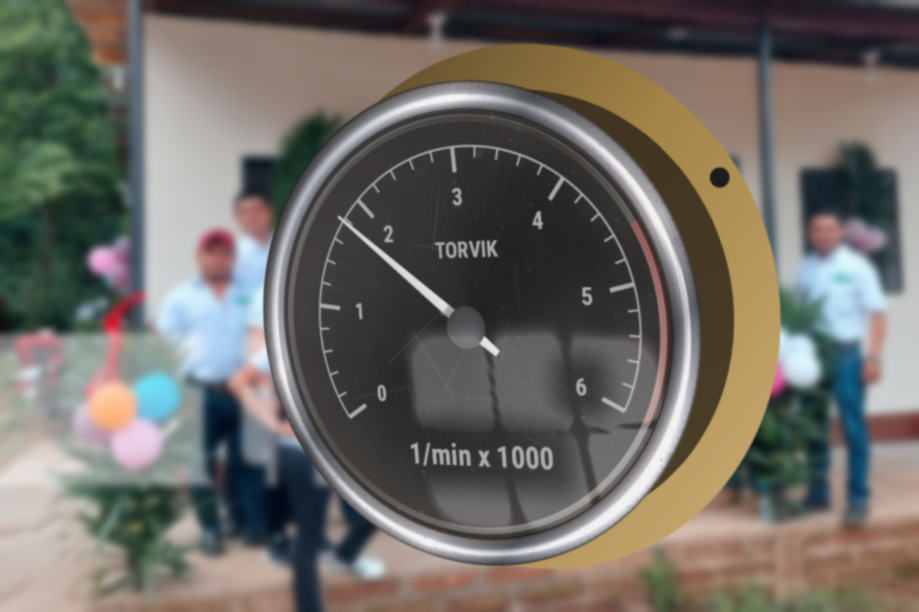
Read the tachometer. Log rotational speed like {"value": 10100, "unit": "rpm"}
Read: {"value": 1800, "unit": "rpm"}
